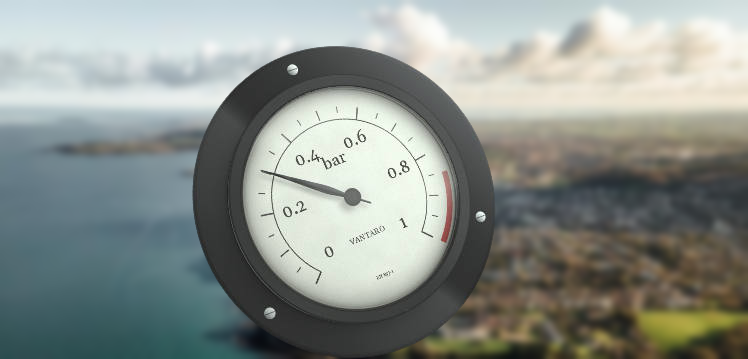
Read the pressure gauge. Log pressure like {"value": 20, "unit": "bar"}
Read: {"value": 0.3, "unit": "bar"}
